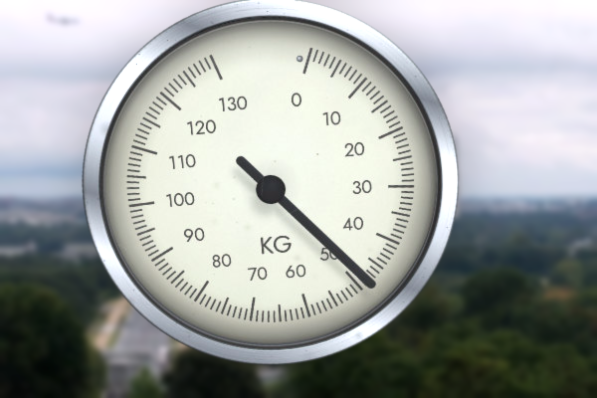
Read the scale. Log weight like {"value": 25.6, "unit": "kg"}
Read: {"value": 48, "unit": "kg"}
